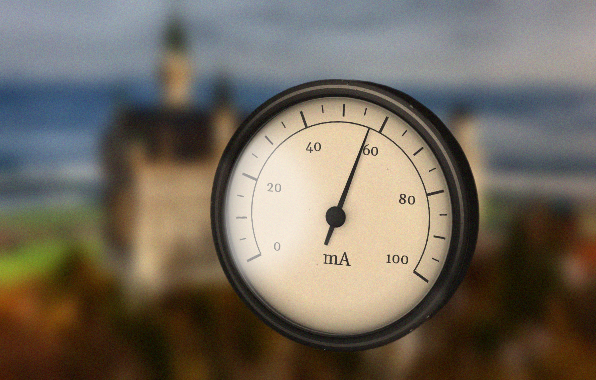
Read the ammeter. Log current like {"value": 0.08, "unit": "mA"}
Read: {"value": 57.5, "unit": "mA"}
